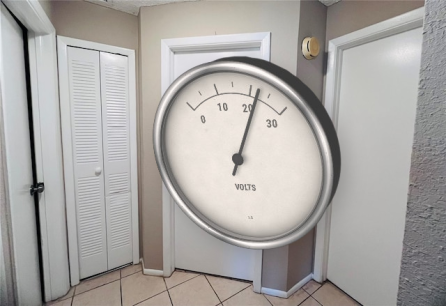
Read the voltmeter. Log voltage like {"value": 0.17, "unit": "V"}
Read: {"value": 22.5, "unit": "V"}
